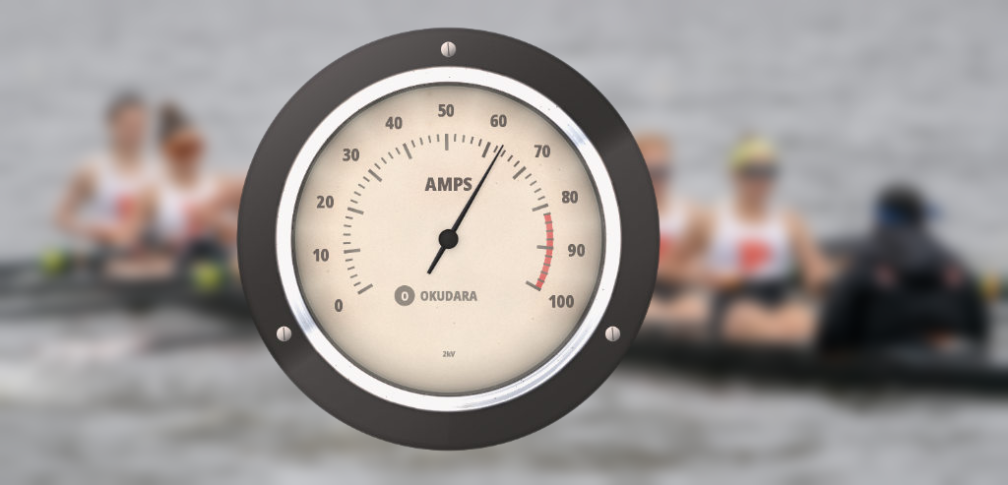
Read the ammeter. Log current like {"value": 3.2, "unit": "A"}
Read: {"value": 63, "unit": "A"}
